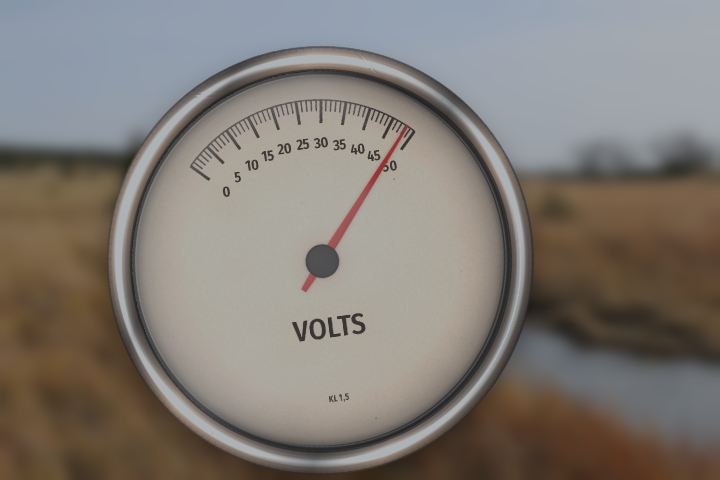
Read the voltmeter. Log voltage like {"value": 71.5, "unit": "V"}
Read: {"value": 48, "unit": "V"}
